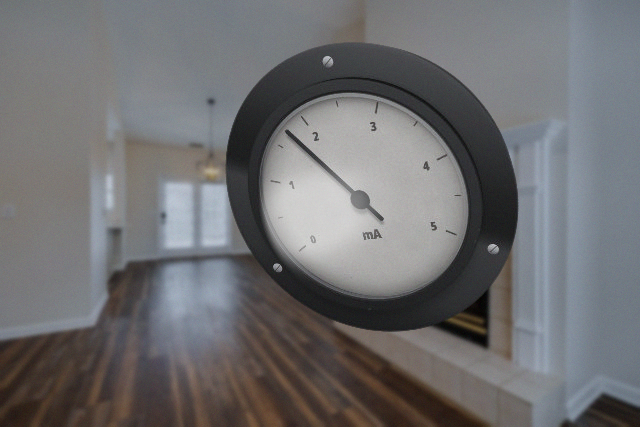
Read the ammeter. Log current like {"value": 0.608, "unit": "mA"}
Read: {"value": 1.75, "unit": "mA"}
